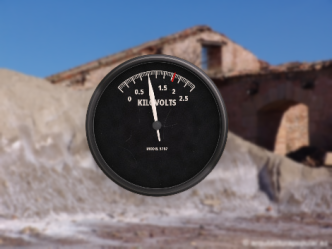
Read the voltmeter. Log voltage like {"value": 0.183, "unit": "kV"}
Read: {"value": 1, "unit": "kV"}
